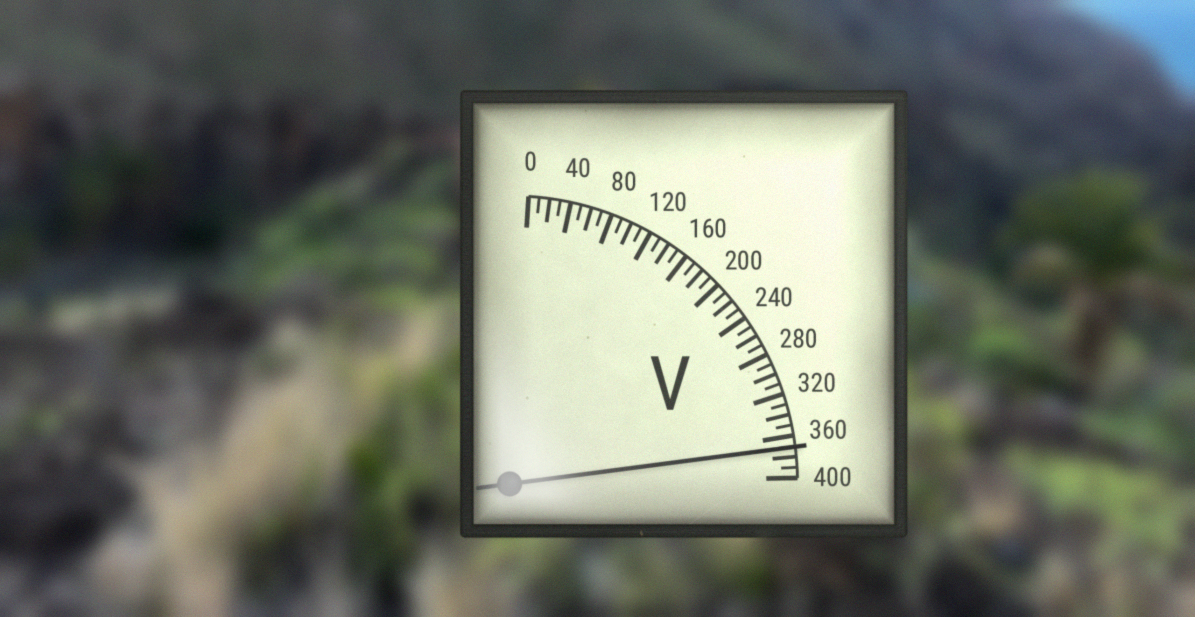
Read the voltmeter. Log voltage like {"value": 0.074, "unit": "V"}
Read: {"value": 370, "unit": "V"}
